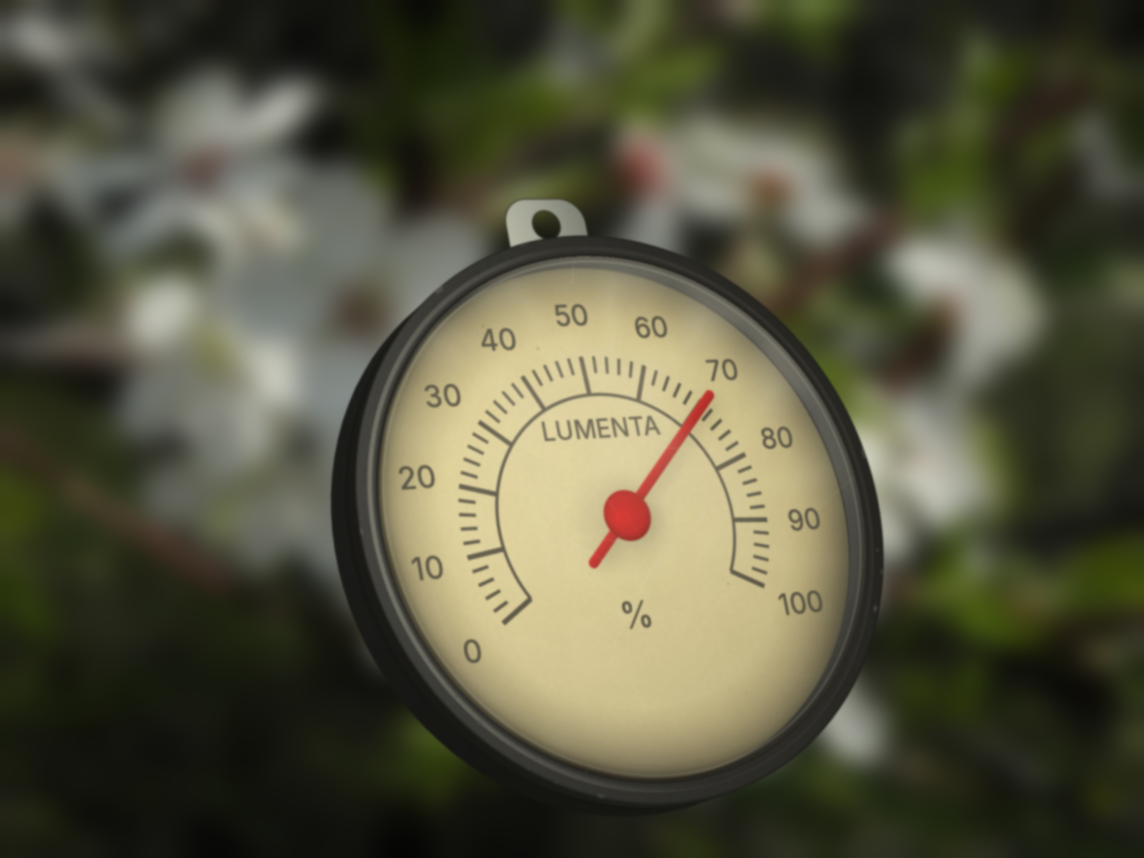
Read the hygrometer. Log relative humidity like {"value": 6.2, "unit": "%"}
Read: {"value": 70, "unit": "%"}
